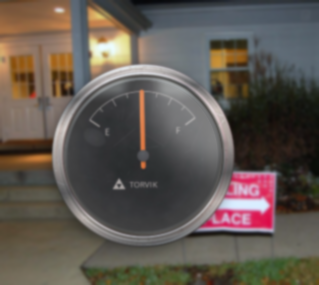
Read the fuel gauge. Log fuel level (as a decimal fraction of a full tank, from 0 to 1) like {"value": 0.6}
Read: {"value": 0.5}
